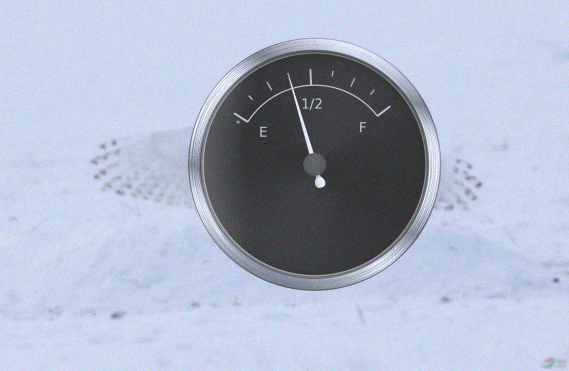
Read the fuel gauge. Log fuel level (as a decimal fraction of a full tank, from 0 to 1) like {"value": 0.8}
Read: {"value": 0.375}
